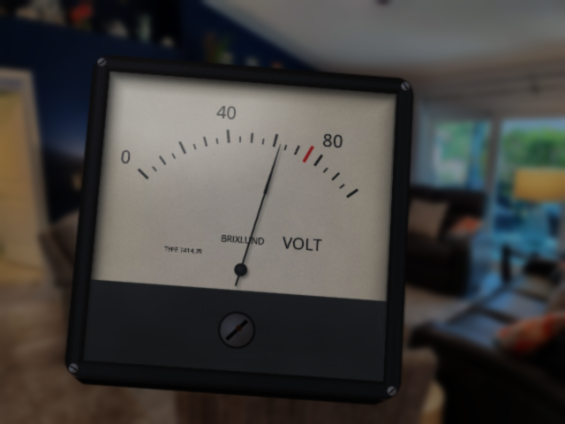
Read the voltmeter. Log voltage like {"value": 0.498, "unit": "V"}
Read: {"value": 62.5, "unit": "V"}
